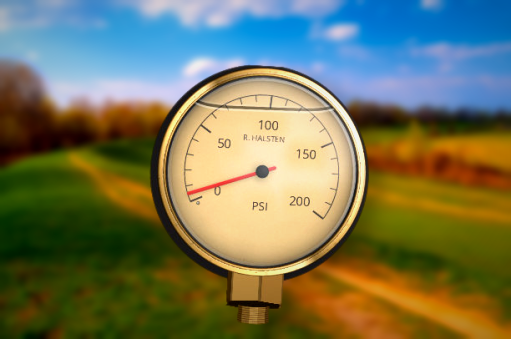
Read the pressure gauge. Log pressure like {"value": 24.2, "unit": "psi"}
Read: {"value": 5, "unit": "psi"}
